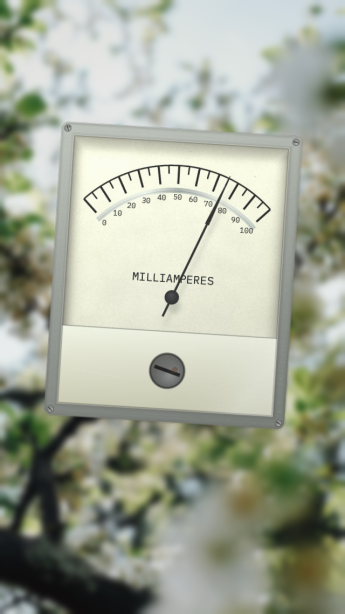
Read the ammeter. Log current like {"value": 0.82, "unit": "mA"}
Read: {"value": 75, "unit": "mA"}
